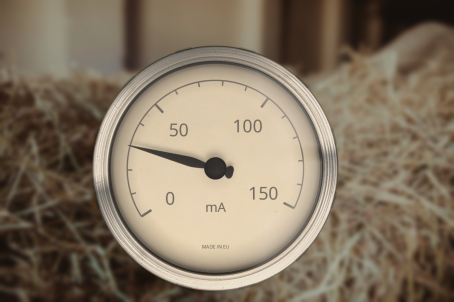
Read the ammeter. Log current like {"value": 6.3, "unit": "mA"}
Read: {"value": 30, "unit": "mA"}
